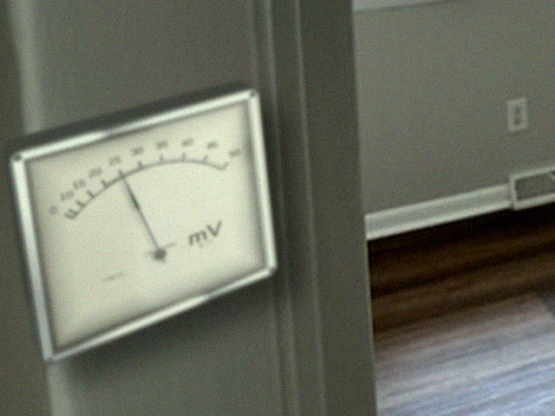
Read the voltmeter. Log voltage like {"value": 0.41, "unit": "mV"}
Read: {"value": 25, "unit": "mV"}
